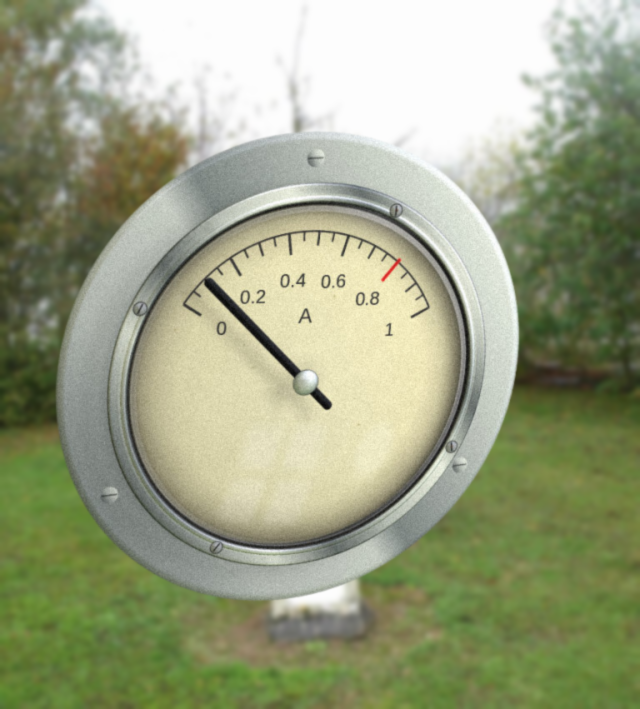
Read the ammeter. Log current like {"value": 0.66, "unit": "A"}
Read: {"value": 0.1, "unit": "A"}
